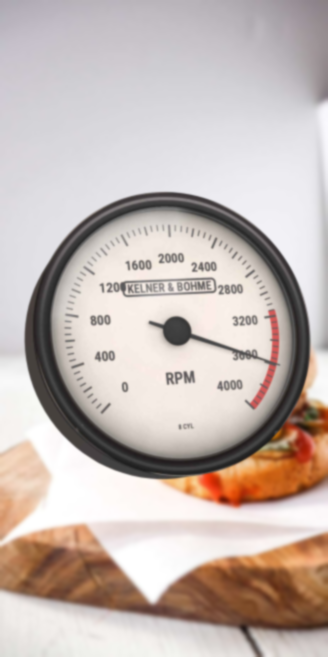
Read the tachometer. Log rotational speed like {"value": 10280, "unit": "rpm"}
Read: {"value": 3600, "unit": "rpm"}
